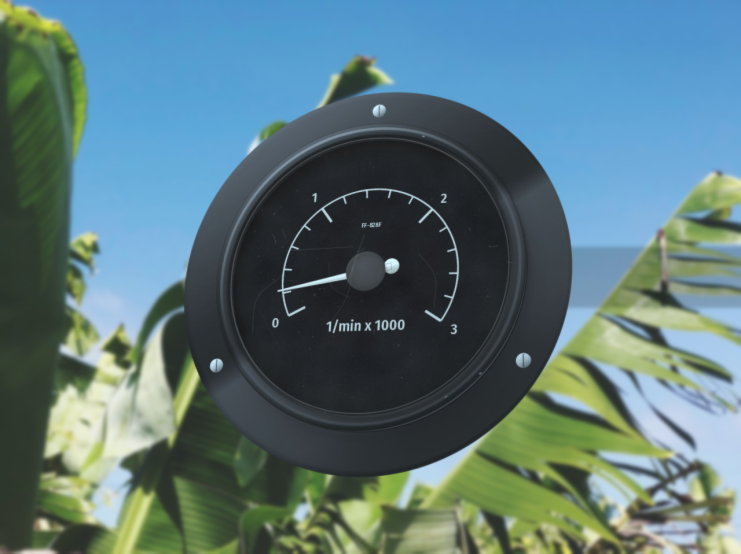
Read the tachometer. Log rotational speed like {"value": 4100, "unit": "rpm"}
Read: {"value": 200, "unit": "rpm"}
